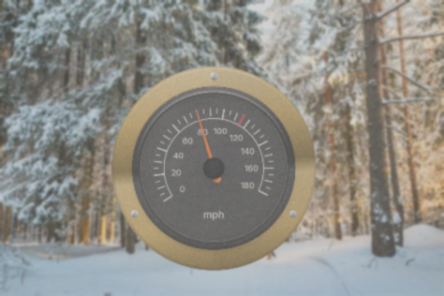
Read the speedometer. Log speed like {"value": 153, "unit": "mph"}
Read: {"value": 80, "unit": "mph"}
